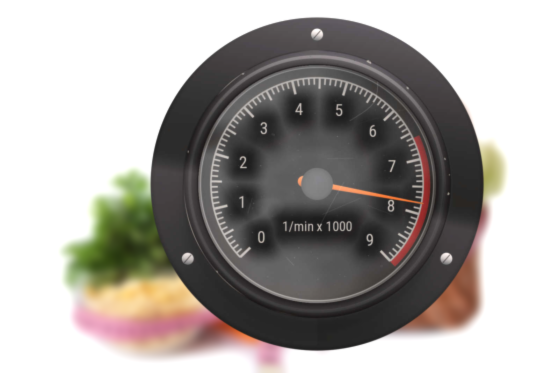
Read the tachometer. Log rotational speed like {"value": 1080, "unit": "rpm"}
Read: {"value": 7800, "unit": "rpm"}
